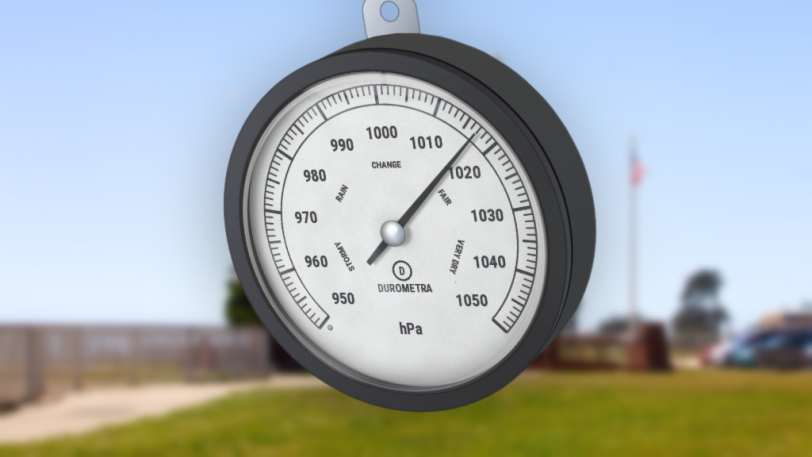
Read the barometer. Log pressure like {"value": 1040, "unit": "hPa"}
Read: {"value": 1017, "unit": "hPa"}
